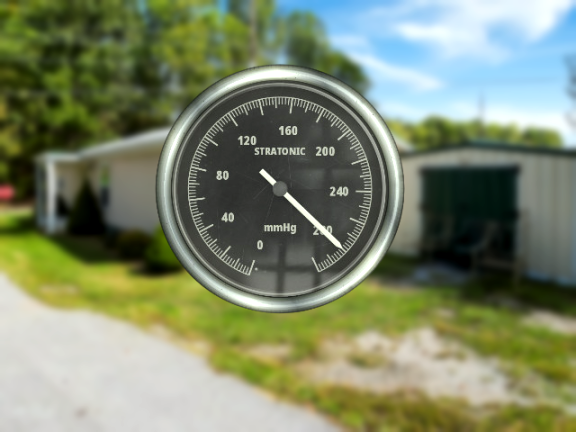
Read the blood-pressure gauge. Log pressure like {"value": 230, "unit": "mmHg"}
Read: {"value": 280, "unit": "mmHg"}
